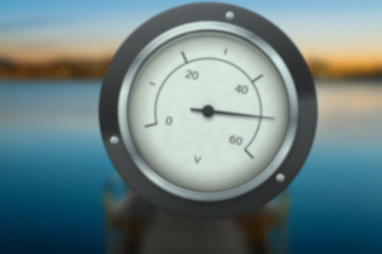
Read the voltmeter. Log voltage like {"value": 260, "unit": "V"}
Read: {"value": 50, "unit": "V"}
